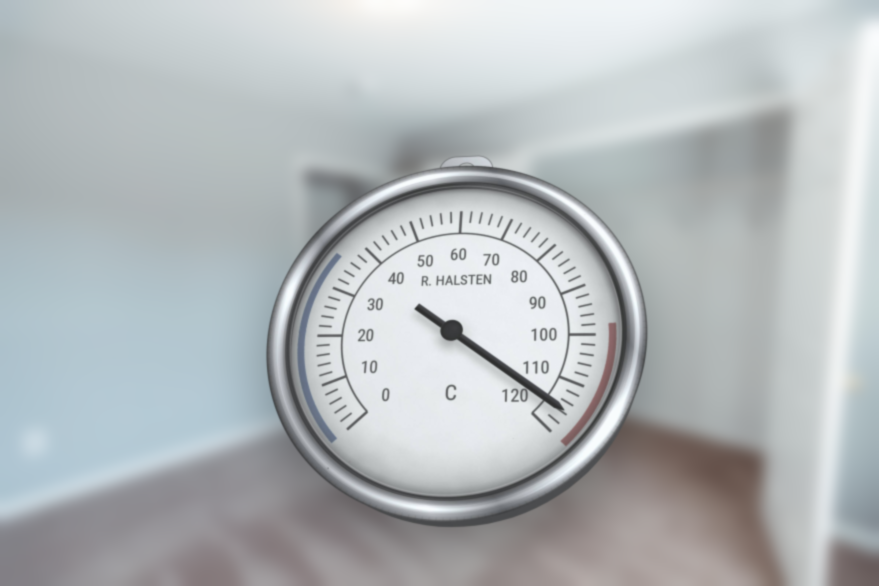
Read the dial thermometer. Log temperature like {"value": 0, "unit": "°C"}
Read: {"value": 116, "unit": "°C"}
